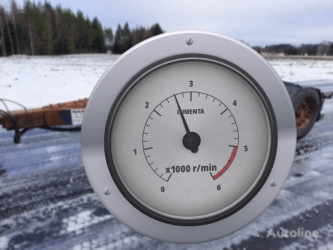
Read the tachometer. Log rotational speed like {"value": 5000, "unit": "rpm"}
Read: {"value": 2600, "unit": "rpm"}
